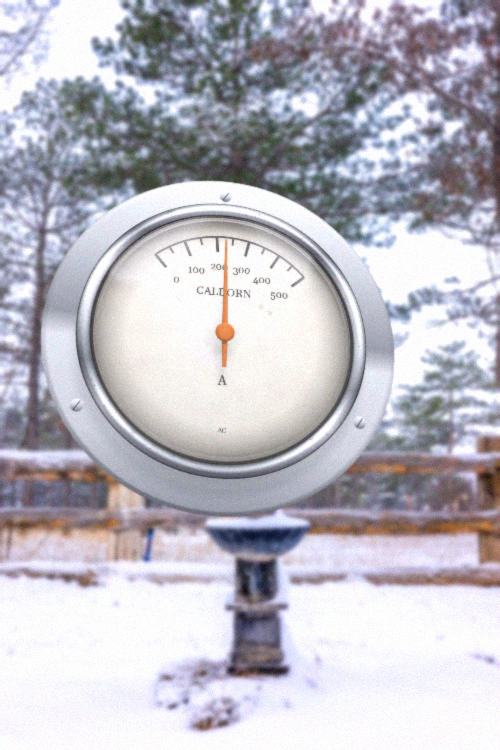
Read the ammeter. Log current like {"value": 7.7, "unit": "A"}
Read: {"value": 225, "unit": "A"}
